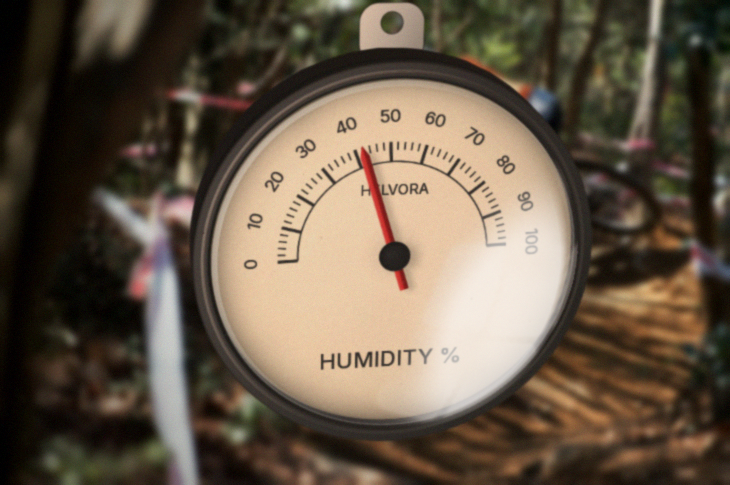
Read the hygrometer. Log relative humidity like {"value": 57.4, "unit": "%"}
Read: {"value": 42, "unit": "%"}
